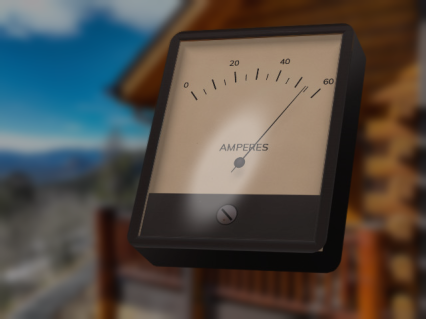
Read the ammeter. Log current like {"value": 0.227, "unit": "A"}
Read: {"value": 55, "unit": "A"}
